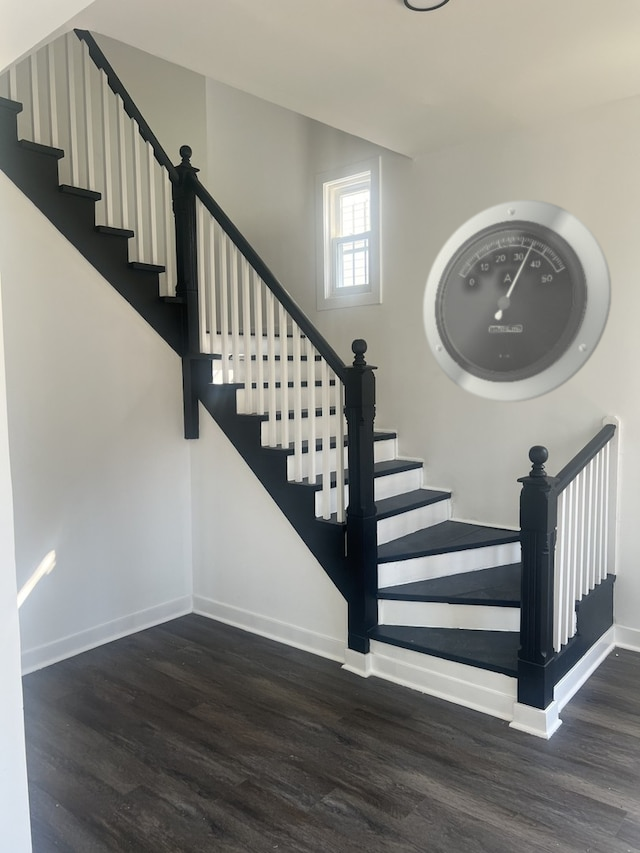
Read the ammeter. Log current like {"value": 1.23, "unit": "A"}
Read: {"value": 35, "unit": "A"}
